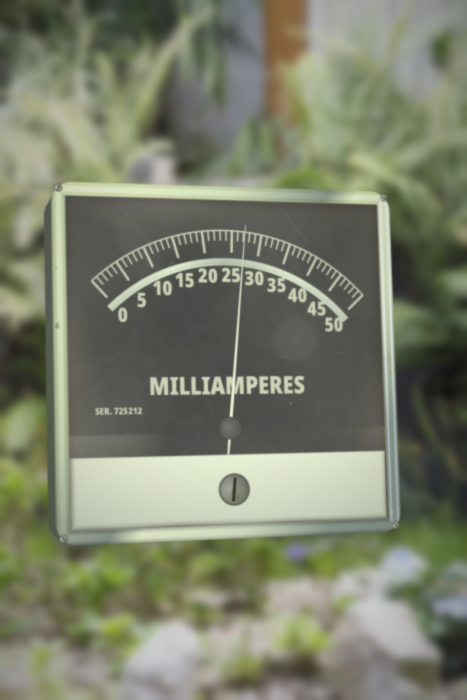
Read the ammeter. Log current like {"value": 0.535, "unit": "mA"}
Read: {"value": 27, "unit": "mA"}
